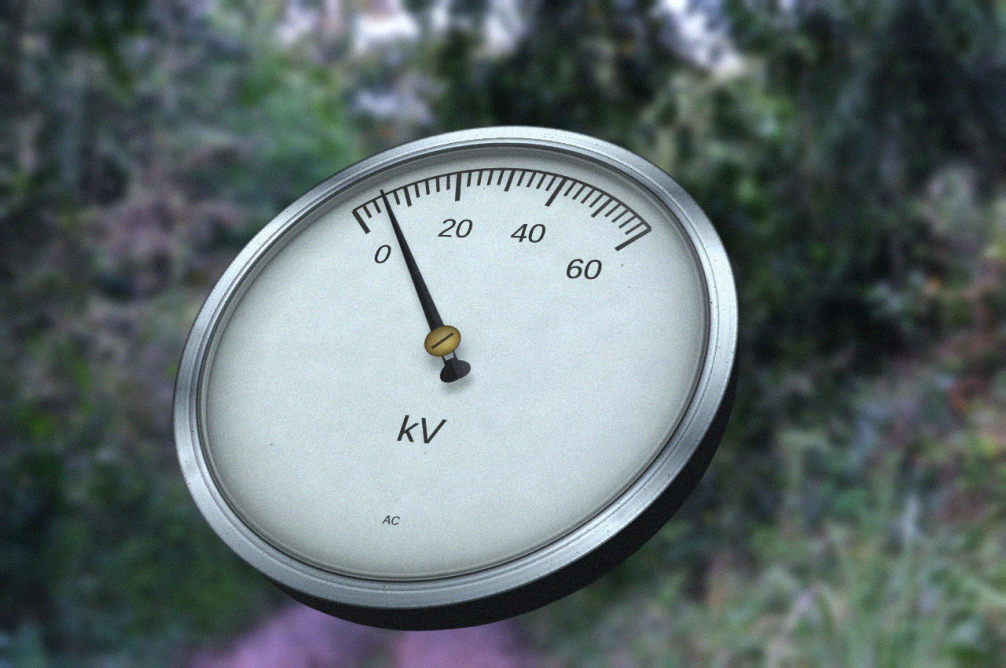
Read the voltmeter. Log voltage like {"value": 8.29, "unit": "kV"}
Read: {"value": 6, "unit": "kV"}
